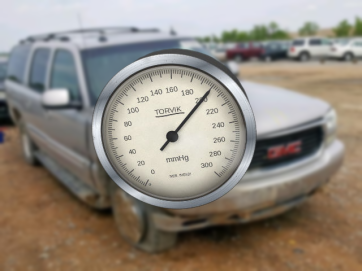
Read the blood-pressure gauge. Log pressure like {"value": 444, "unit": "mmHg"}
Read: {"value": 200, "unit": "mmHg"}
